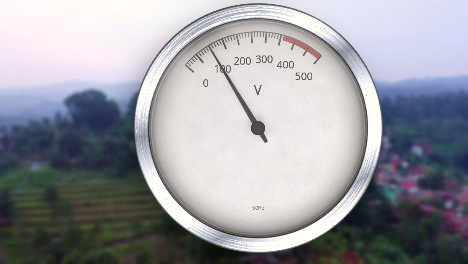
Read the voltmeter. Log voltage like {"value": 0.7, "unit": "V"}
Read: {"value": 100, "unit": "V"}
